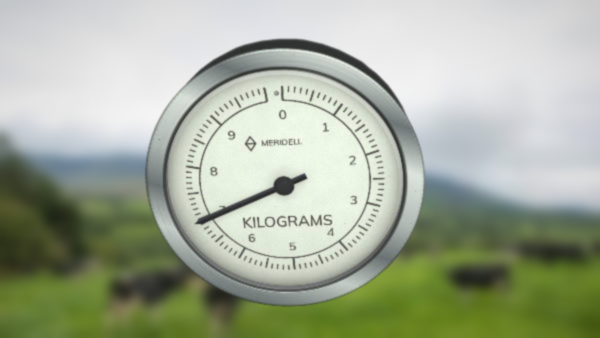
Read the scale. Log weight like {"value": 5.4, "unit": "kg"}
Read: {"value": 7, "unit": "kg"}
